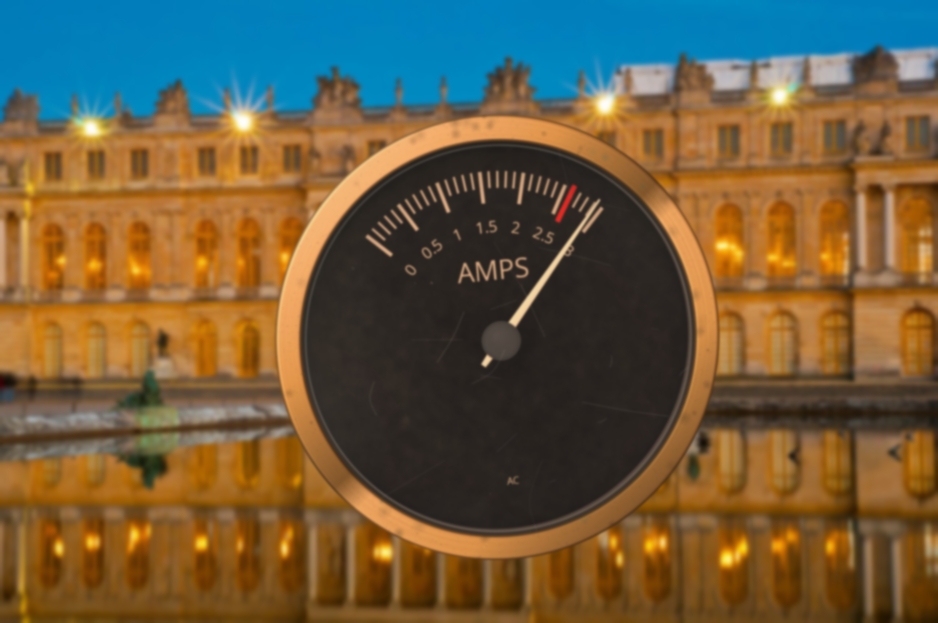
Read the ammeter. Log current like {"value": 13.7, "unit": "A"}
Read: {"value": 2.9, "unit": "A"}
